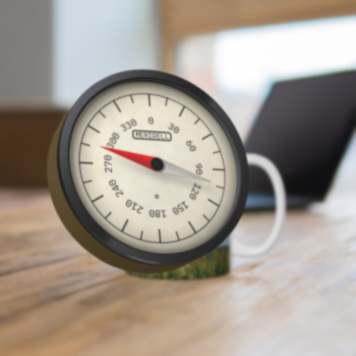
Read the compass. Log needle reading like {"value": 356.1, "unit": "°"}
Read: {"value": 285, "unit": "°"}
